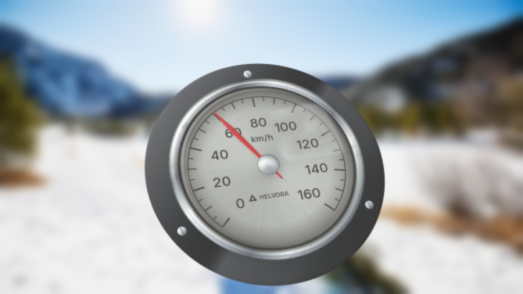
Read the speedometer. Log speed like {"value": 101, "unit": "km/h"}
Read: {"value": 60, "unit": "km/h"}
